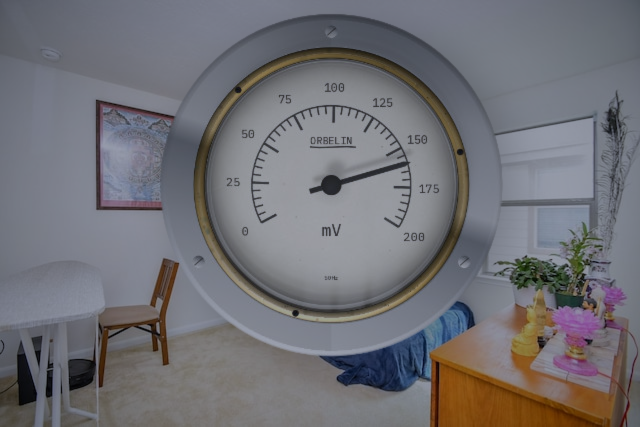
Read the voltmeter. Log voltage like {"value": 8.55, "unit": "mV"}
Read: {"value": 160, "unit": "mV"}
